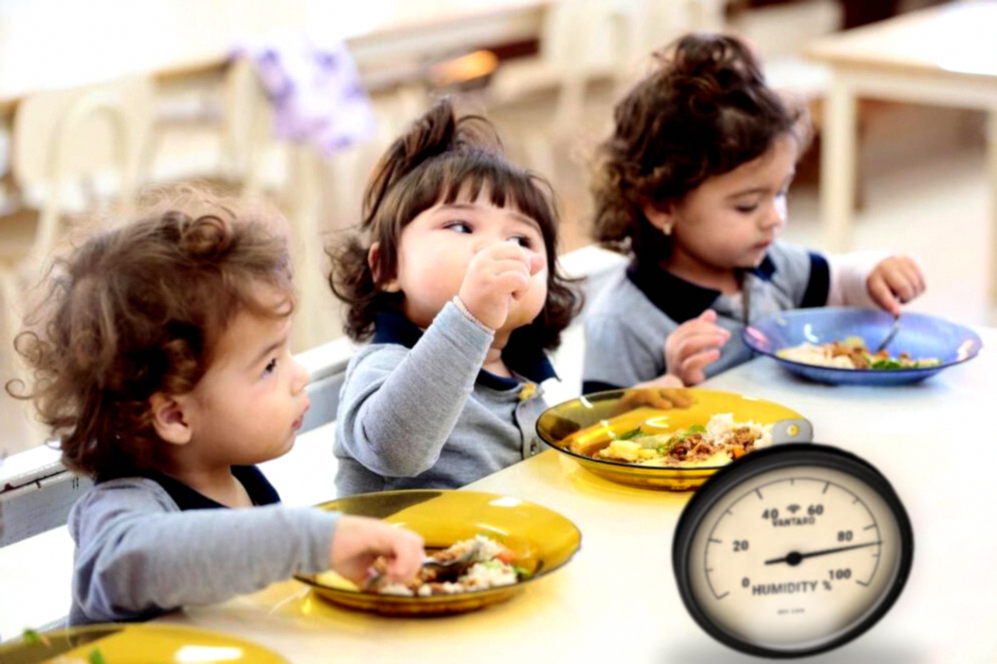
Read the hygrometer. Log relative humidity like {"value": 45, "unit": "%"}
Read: {"value": 85, "unit": "%"}
